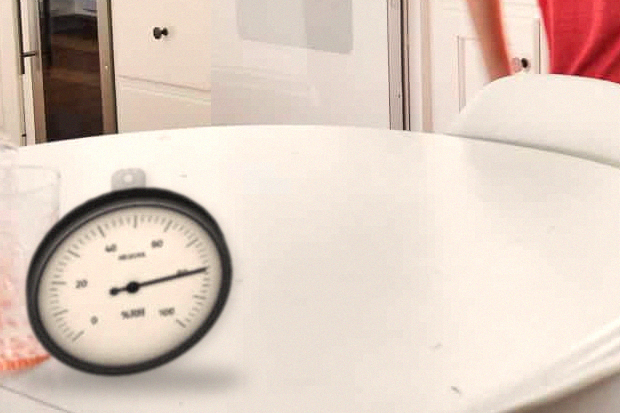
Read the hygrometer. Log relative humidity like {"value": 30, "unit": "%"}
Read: {"value": 80, "unit": "%"}
